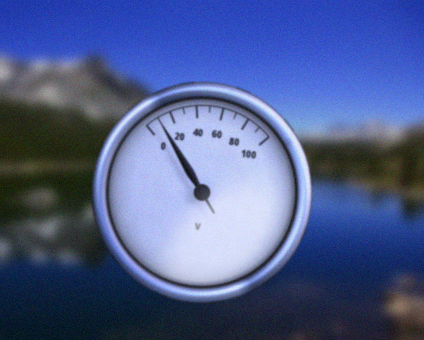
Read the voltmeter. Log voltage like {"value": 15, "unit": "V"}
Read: {"value": 10, "unit": "V"}
